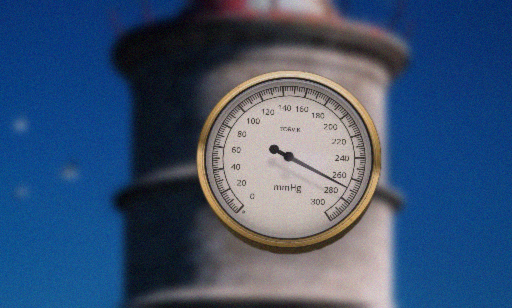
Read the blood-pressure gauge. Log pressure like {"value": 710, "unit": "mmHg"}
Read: {"value": 270, "unit": "mmHg"}
